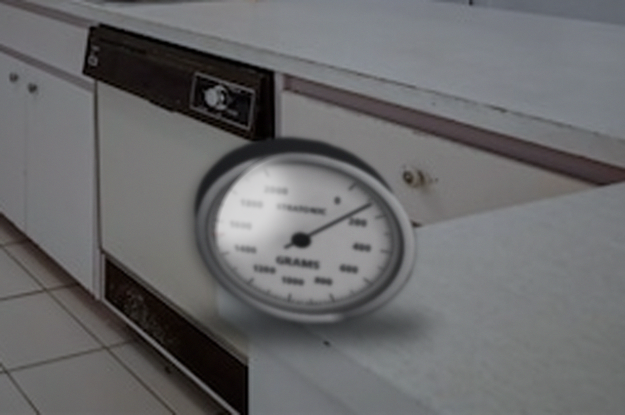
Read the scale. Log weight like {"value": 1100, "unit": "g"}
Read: {"value": 100, "unit": "g"}
